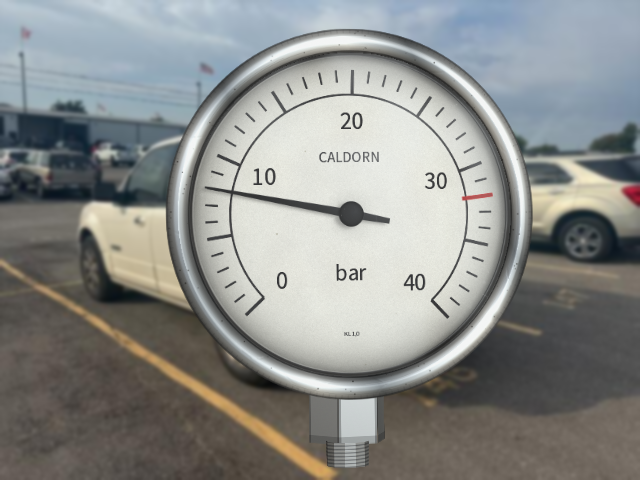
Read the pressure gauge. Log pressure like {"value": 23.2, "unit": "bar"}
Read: {"value": 8, "unit": "bar"}
